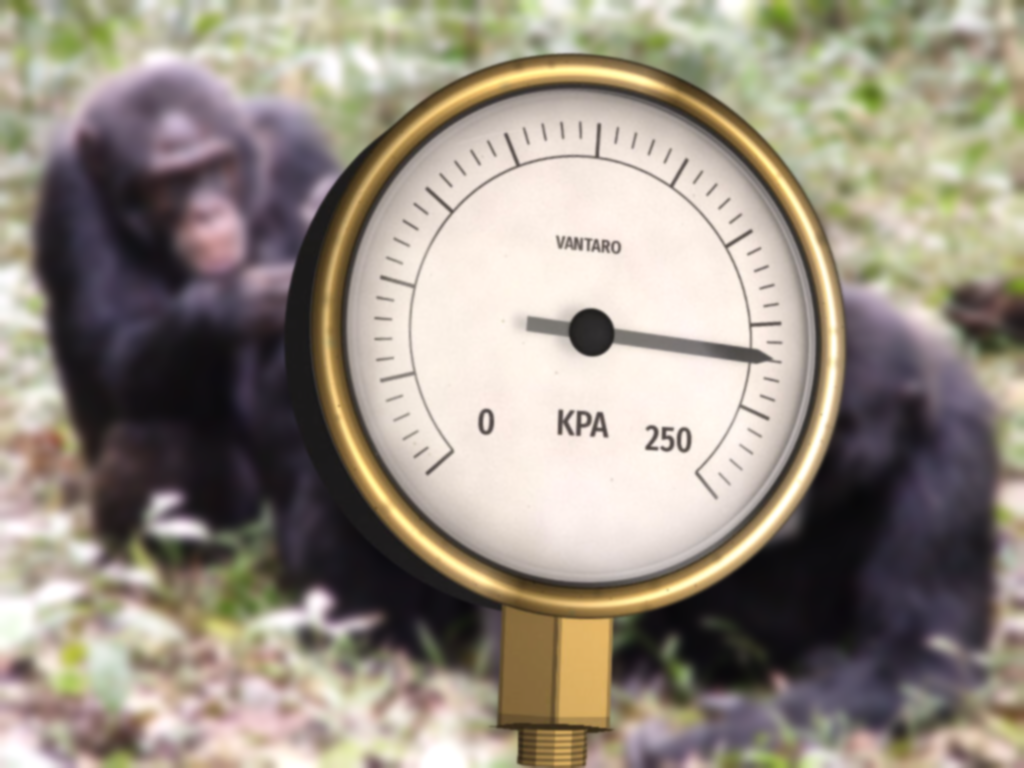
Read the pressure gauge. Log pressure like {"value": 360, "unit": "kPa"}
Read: {"value": 210, "unit": "kPa"}
